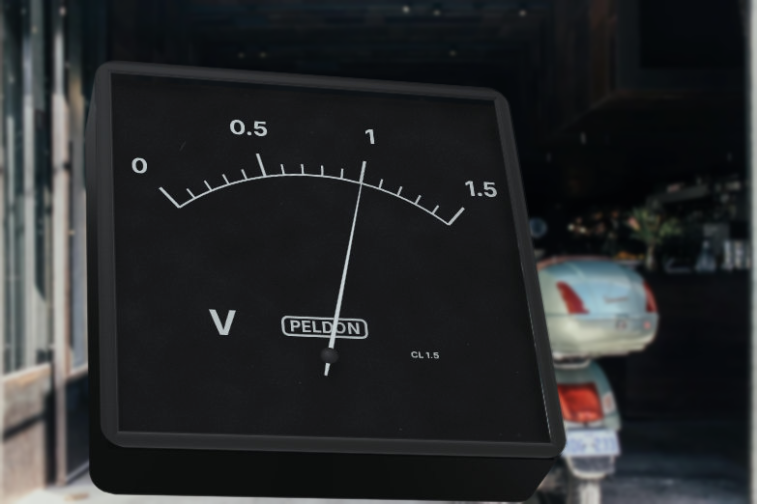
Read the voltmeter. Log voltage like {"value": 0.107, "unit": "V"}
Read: {"value": 1, "unit": "V"}
